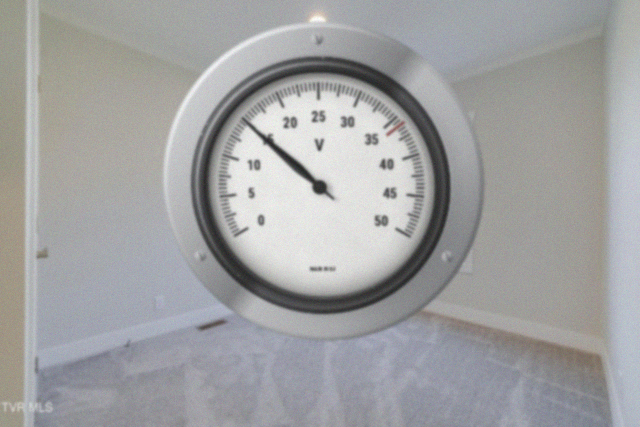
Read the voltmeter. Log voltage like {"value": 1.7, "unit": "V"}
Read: {"value": 15, "unit": "V"}
